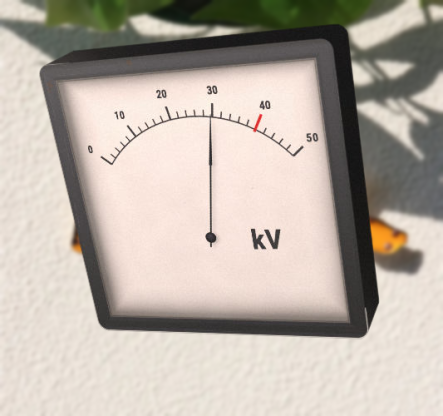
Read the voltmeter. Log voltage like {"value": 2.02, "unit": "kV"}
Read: {"value": 30, "unit": "kV"}
